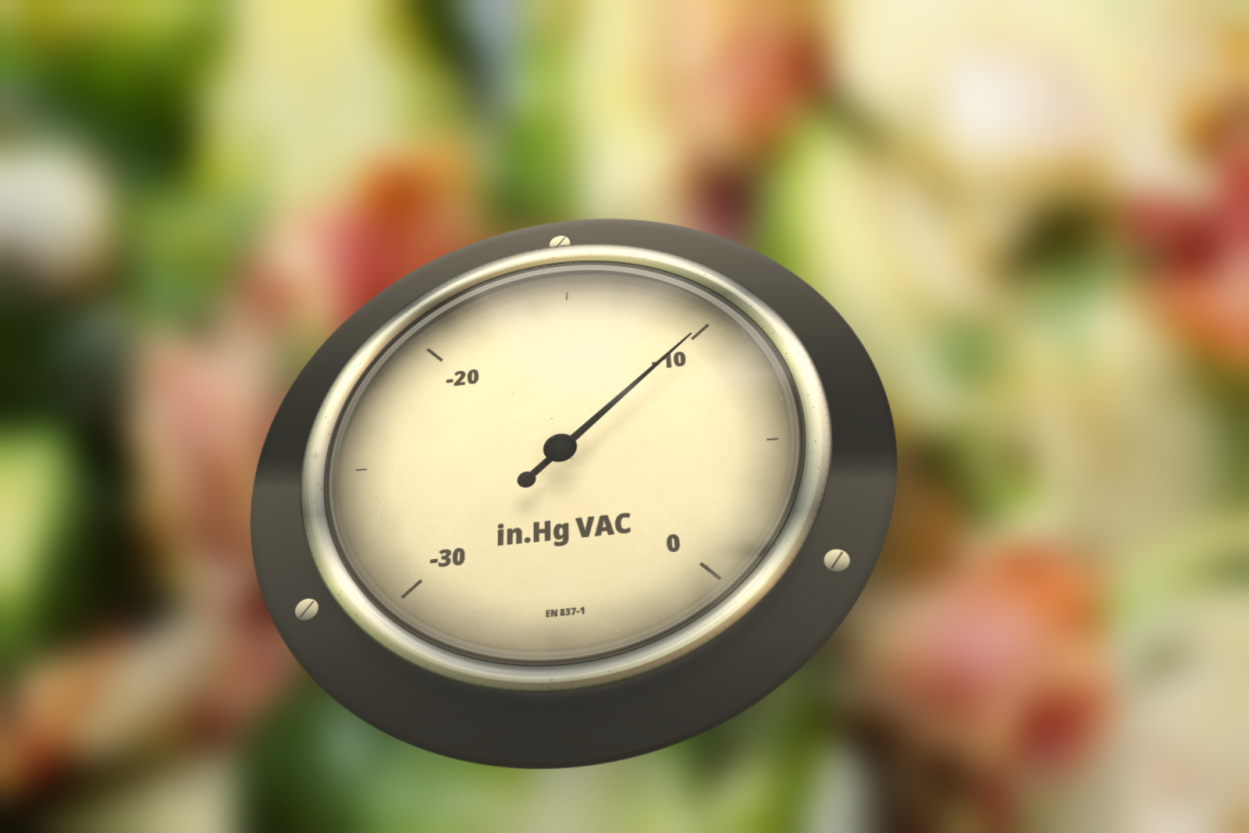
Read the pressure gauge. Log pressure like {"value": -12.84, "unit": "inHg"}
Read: {"value": -10, "unit": "inHg"}
